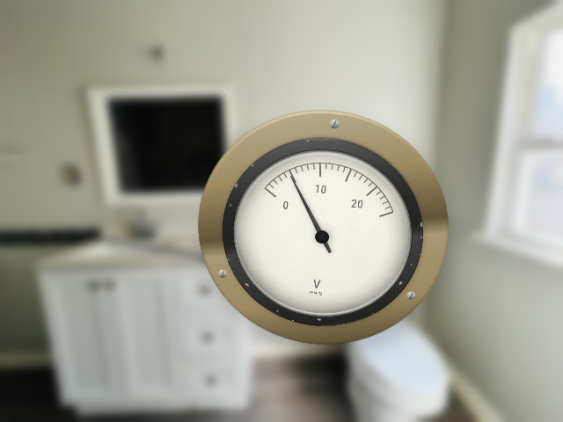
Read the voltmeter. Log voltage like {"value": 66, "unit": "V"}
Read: {"value": 5, "unit": "V"}
